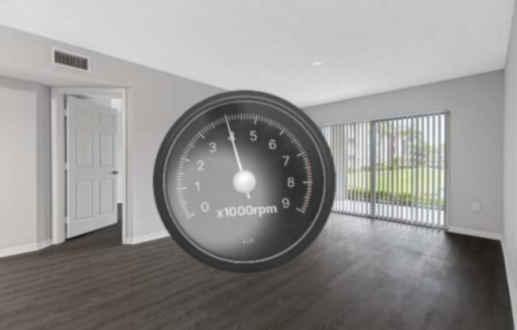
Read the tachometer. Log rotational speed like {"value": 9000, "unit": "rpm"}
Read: {"value": 4000, "unit": "rpm"}
